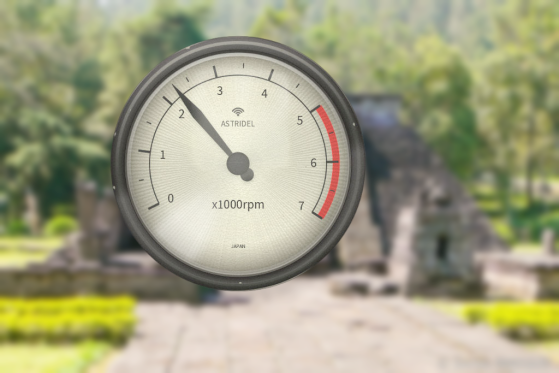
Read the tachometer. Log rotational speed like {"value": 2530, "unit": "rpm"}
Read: {"value": 2250, "unit": "rpm"}
